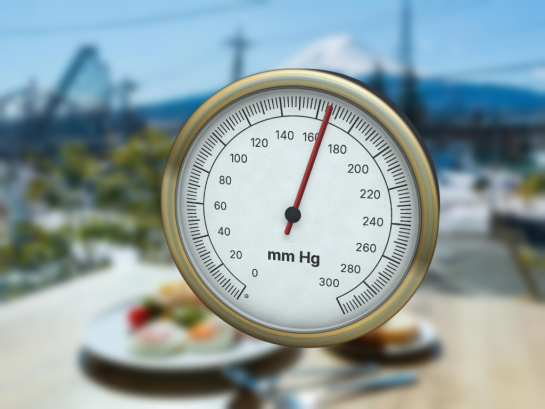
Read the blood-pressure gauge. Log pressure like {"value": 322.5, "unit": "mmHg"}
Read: {"value": 166, "unit": "mmHg"}
